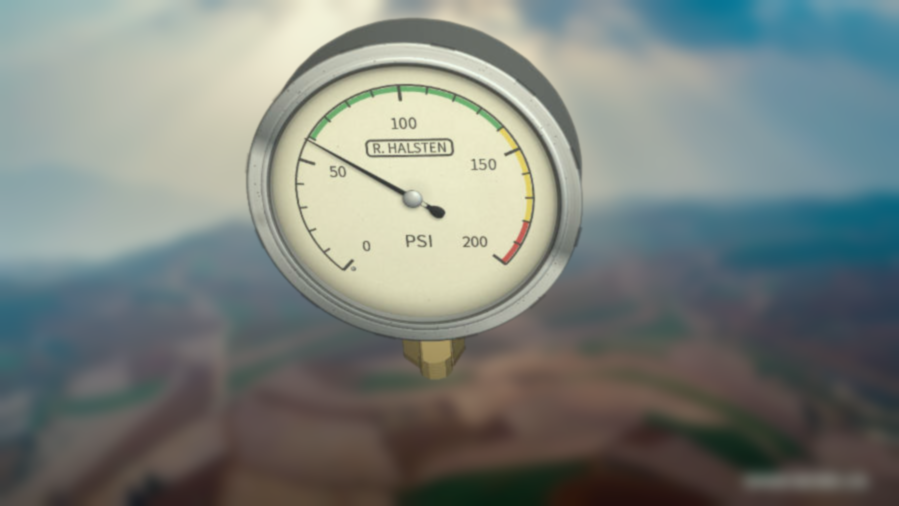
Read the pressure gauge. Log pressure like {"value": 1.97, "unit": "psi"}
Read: {"value": 60, "unit": "psi"}
